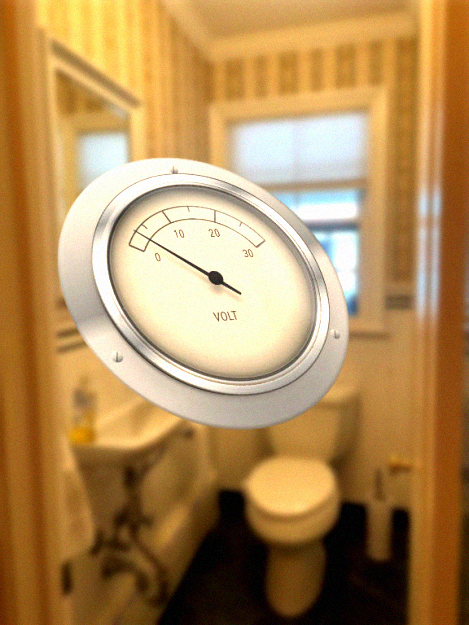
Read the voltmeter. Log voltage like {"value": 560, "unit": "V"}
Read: {"value": 2.5, "unit": "V"}
